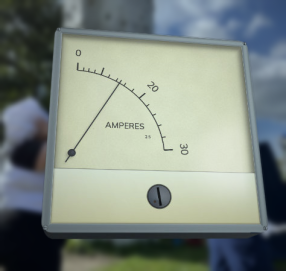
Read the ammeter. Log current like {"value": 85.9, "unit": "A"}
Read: {"value": 15, "unit": "A"}
